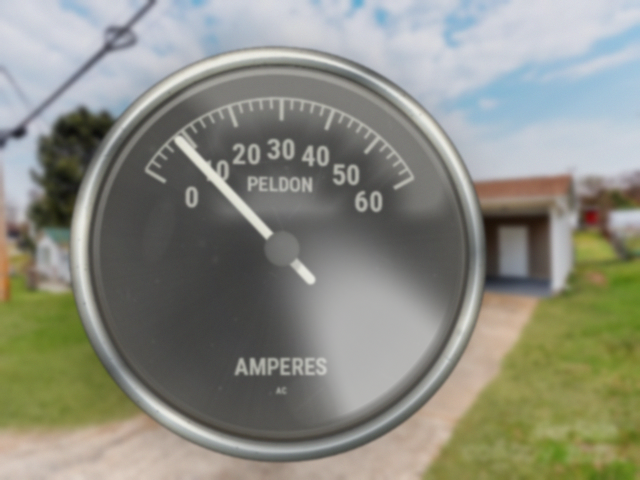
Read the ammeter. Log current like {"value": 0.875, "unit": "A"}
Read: {"value": 8, "unit": "A"}
